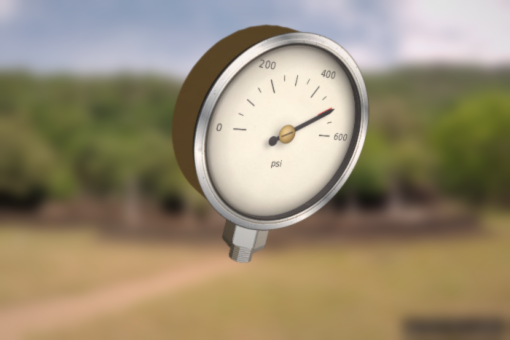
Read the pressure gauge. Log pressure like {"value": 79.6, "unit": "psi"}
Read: {"value": 500, "unit": "psi"}
